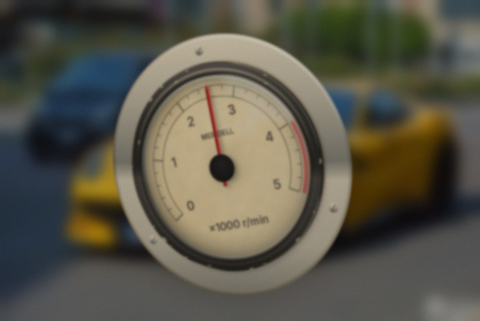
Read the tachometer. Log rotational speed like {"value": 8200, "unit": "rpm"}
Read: {"value": 2600, "unit": "rpm"}
